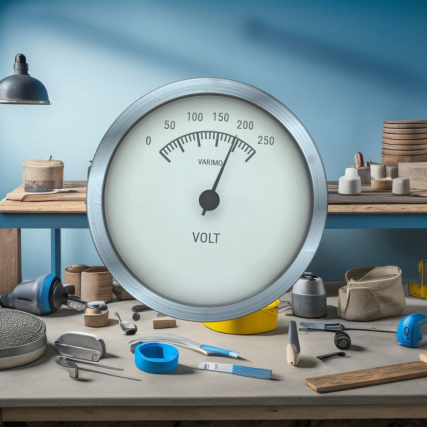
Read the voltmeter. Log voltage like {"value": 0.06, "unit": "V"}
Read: {"value": 190, "unit": "V"}
